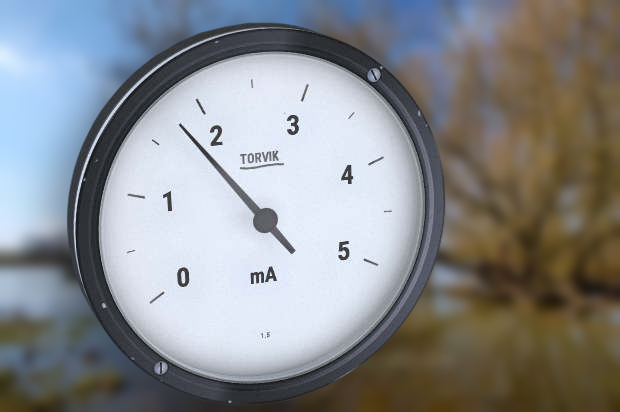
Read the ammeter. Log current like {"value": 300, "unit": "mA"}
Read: {"value": 1.75, "unit": "mA"}
